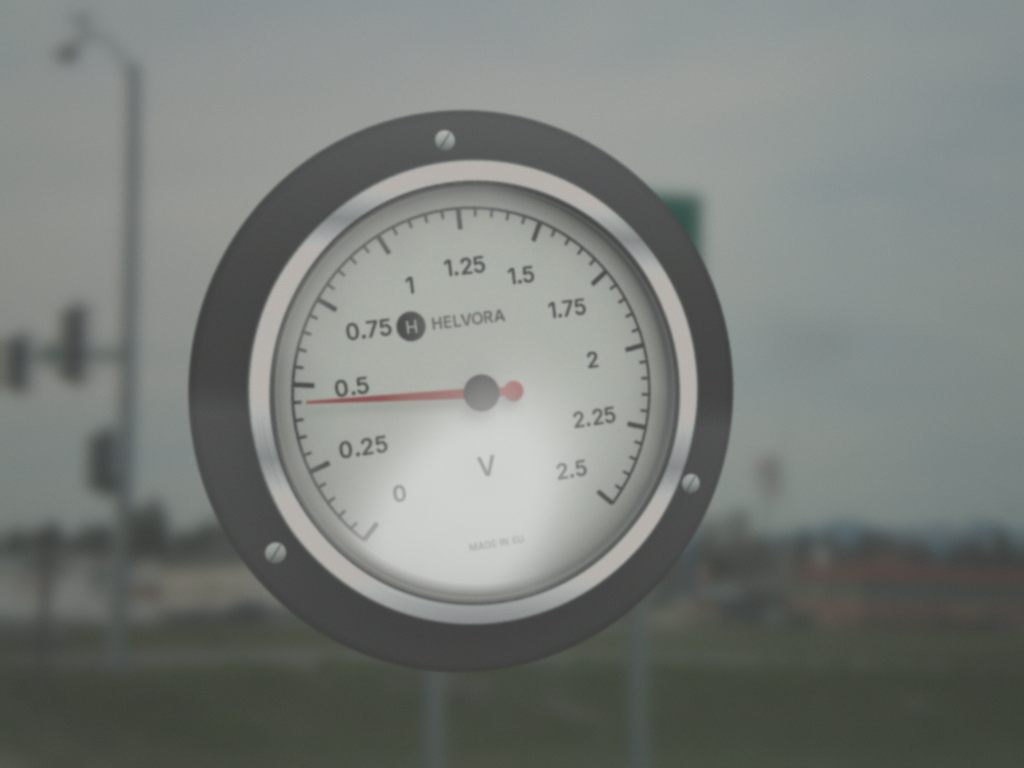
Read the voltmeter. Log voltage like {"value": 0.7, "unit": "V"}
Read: {"value": 0.45, "unit": "V"}
